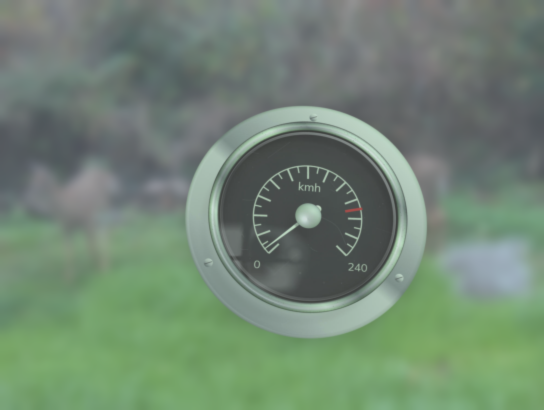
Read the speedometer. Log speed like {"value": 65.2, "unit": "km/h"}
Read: {"value": 5, "unit": "km/h"}
